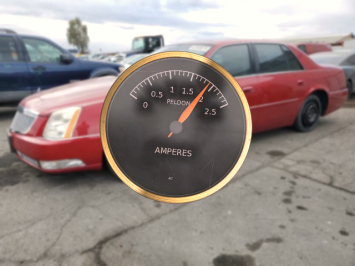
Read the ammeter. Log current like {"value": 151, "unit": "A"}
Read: {"value": 1.9, "unit": "A"}
